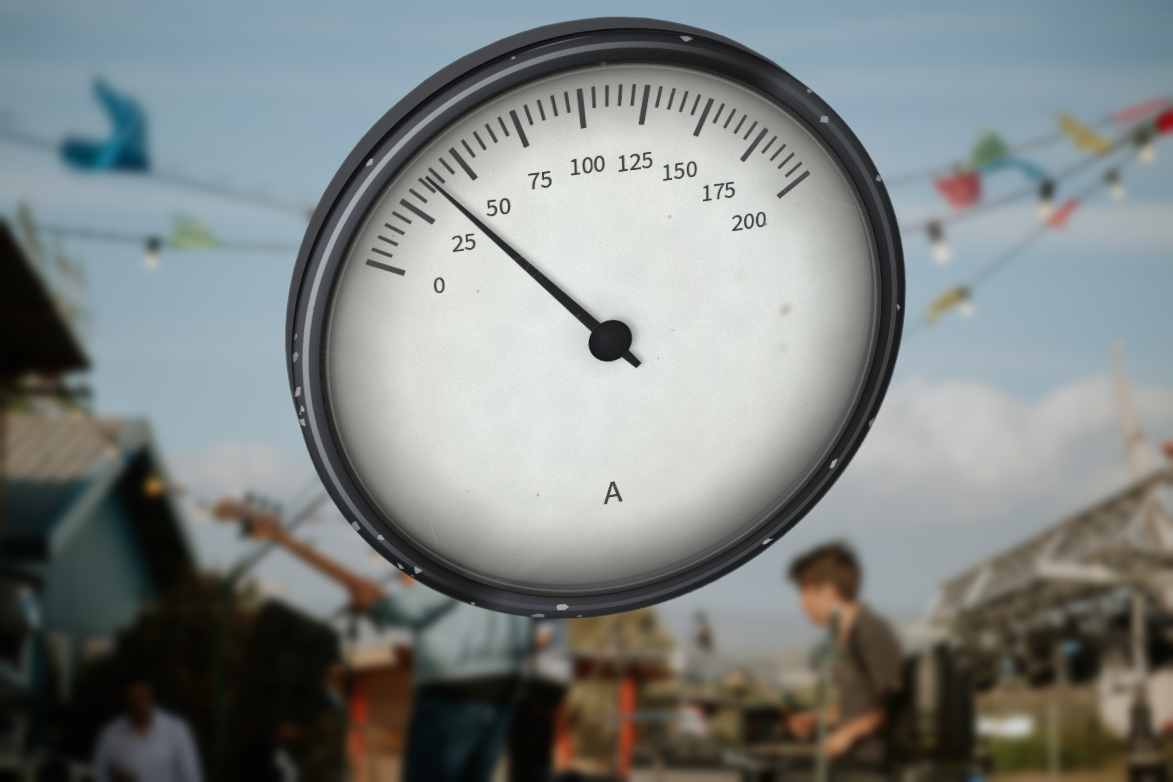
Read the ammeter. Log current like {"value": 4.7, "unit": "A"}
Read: {"value": 37.5, "unit": "A"}
